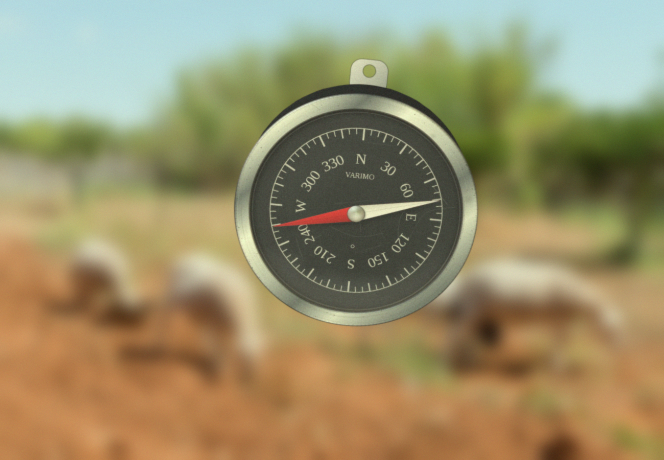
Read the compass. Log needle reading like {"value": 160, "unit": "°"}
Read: {"value": 255, "unit": "°"}
